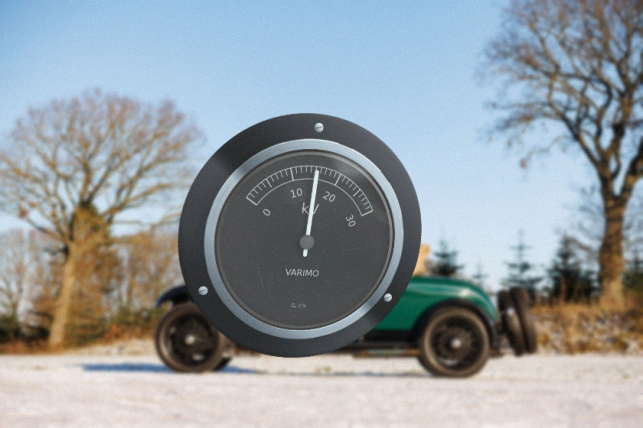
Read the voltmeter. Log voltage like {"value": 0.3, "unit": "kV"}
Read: {"value": 15, "unit": "kV"}
